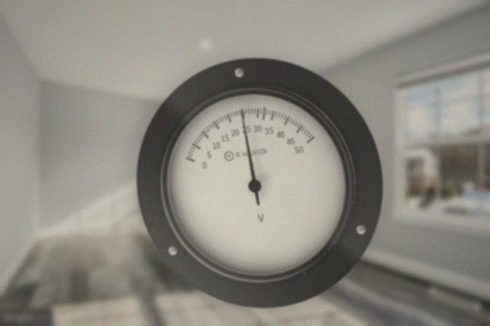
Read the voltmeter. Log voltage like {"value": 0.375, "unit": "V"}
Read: {"value": 25, "unit": "V"}
